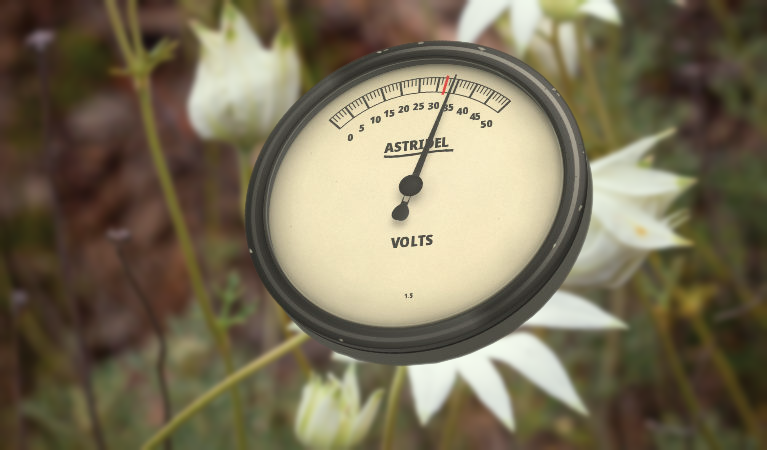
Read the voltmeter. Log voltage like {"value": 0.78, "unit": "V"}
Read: {"value": 35, "unit": "V"}
